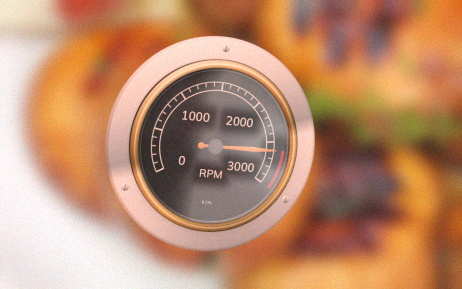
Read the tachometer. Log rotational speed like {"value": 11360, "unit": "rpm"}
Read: {"value": 2600, "unit": "rpm"}
